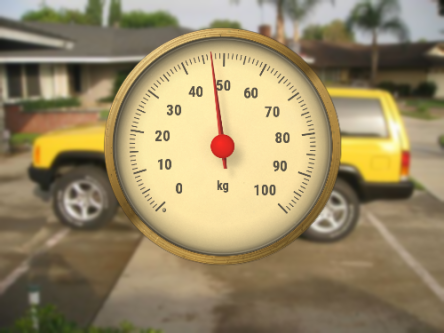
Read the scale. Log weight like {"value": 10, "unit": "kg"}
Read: {"value": 47, "unit": "kg"}
